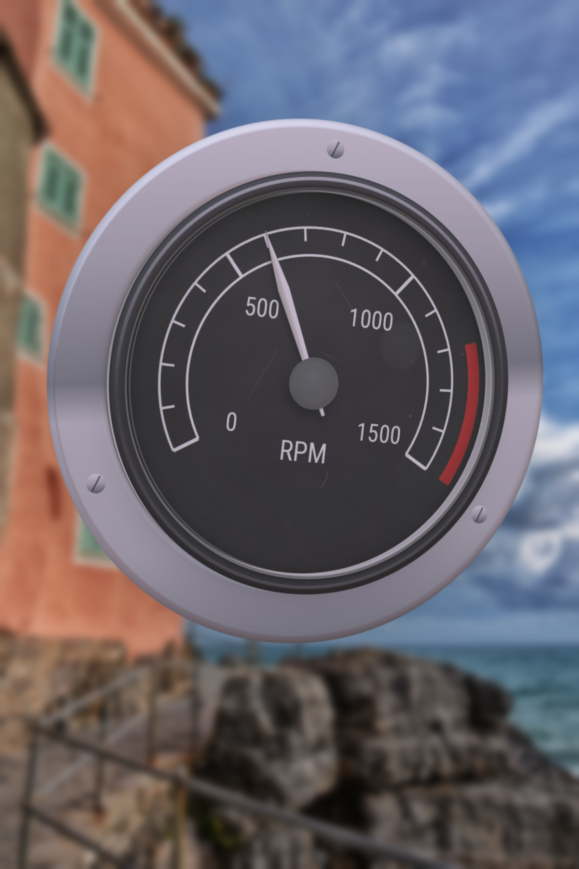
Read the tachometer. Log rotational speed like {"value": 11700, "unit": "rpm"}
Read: {"value": 600, "unit": "rpm"}
